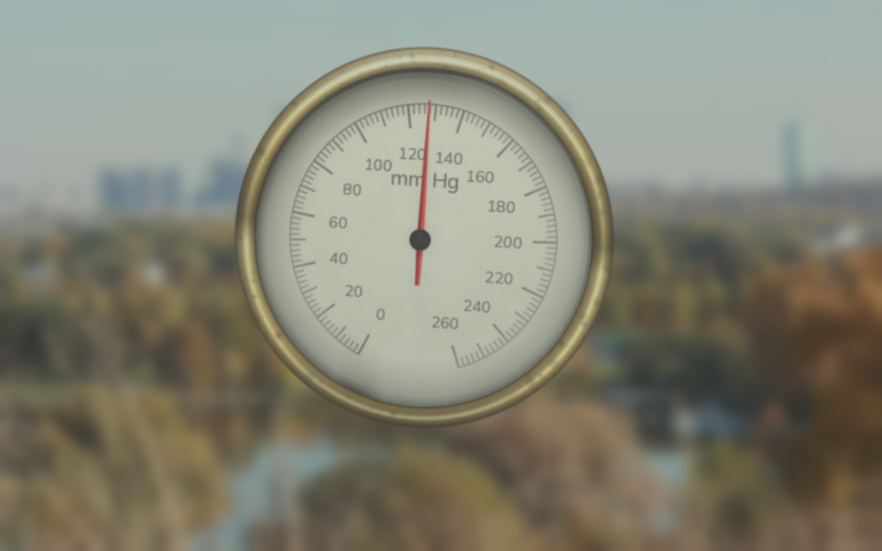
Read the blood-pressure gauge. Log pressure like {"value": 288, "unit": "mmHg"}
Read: {"value": 128, "unit": "mmHg"}
